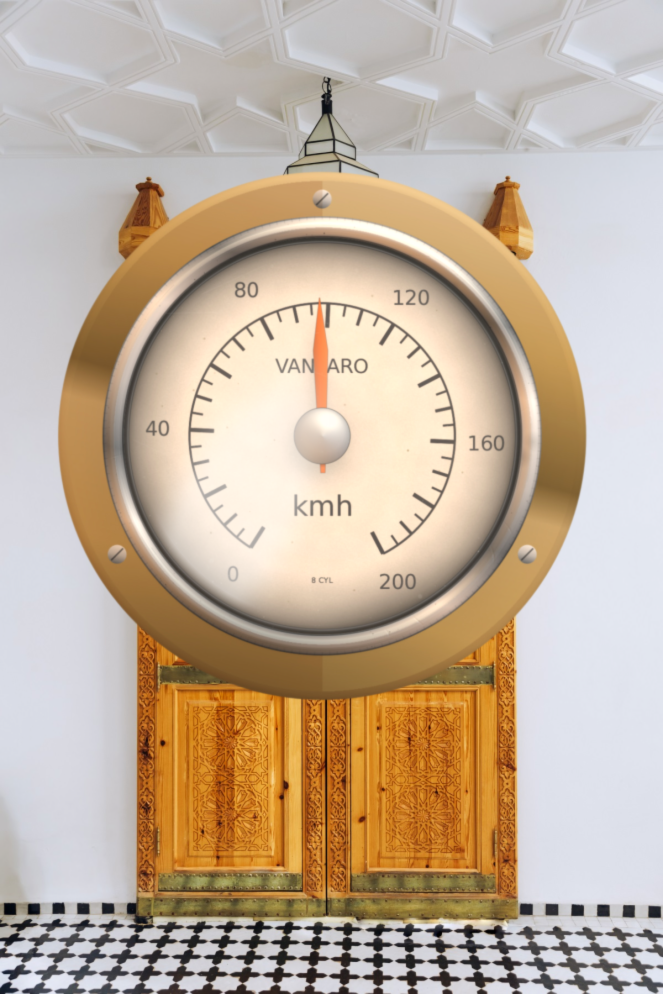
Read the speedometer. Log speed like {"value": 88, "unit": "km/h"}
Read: {"value": 97.5, "unit": "km/h"}
